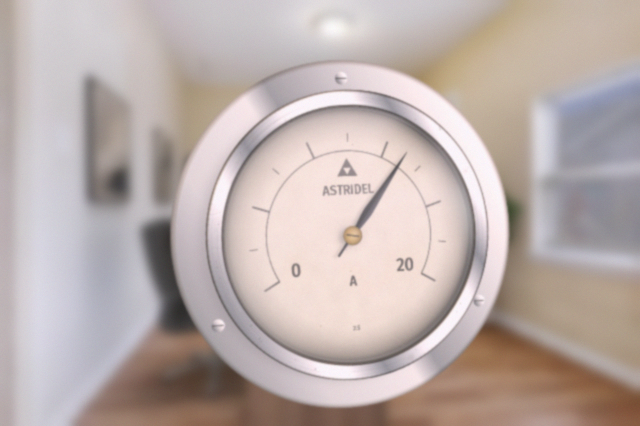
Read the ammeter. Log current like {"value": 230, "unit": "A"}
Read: {"value": 13, "unit": "A"}
